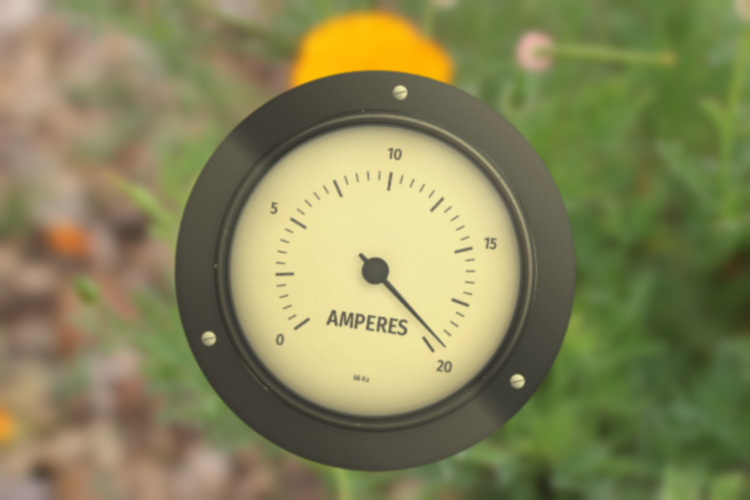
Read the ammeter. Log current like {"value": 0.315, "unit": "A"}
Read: {"value": 19.5, "unit": "A"}
